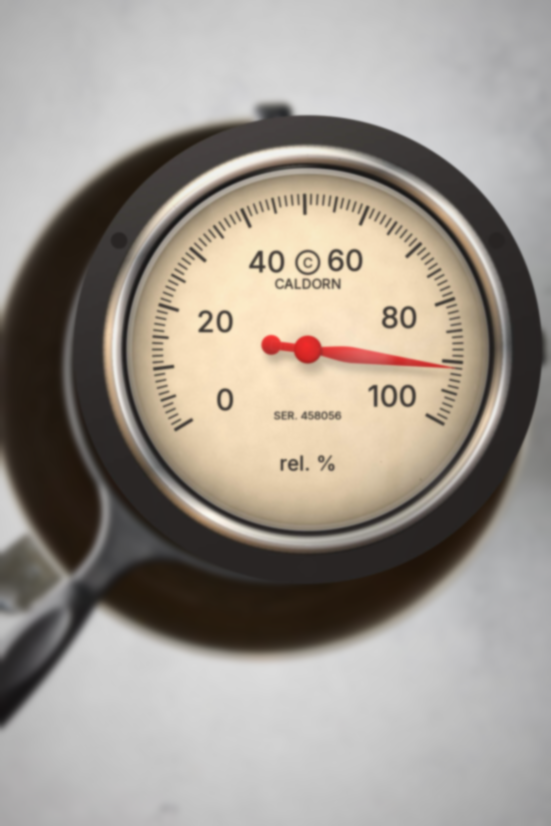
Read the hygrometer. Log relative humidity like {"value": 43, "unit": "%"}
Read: {"value": 91, "unit": "%"}
